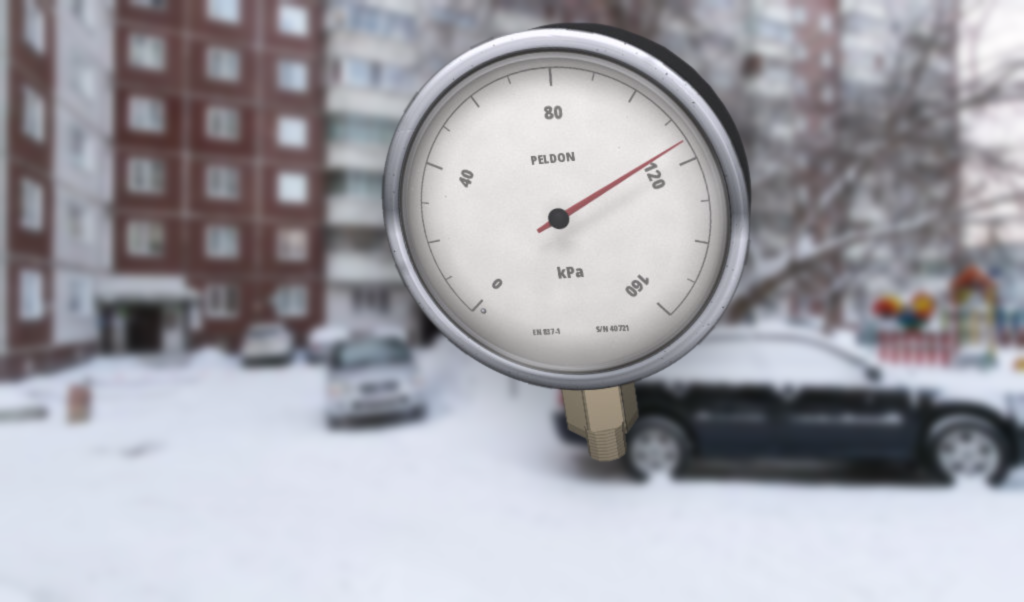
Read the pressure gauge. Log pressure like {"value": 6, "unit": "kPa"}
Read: {"value": 115, "unit": "kPa"}
